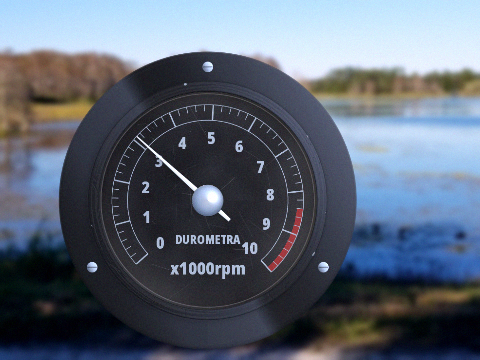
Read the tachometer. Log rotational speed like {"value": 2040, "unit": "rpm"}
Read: {"value": 3100, "unit": "rpm"}
